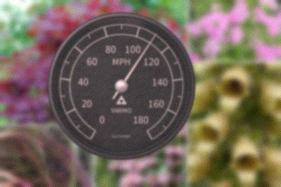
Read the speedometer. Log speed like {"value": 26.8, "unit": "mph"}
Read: {"value": 110, "unit": "mph"}
